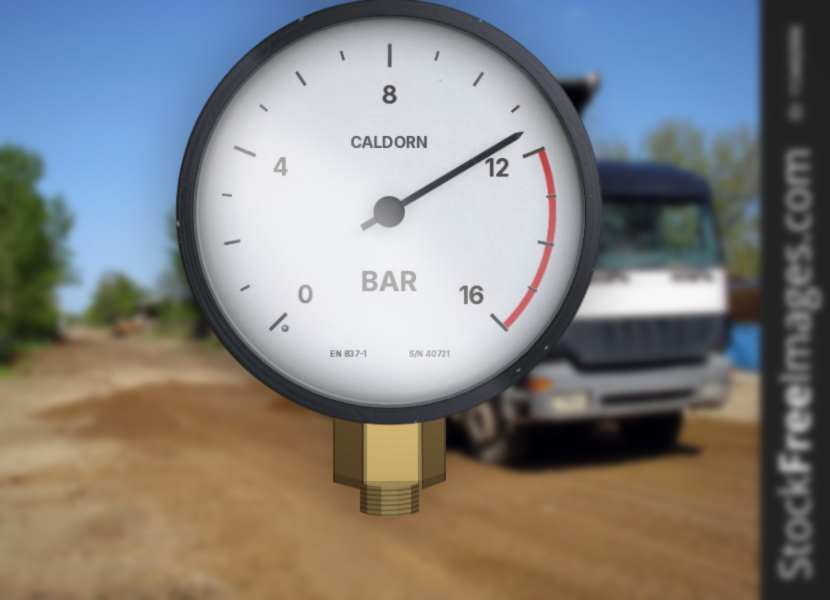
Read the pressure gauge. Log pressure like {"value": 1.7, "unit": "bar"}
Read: {"value": 11.5, "unit": "bar"}
